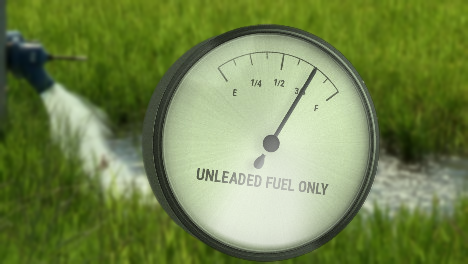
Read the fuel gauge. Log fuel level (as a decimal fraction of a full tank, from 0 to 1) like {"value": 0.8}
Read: {"value": 0.75}
